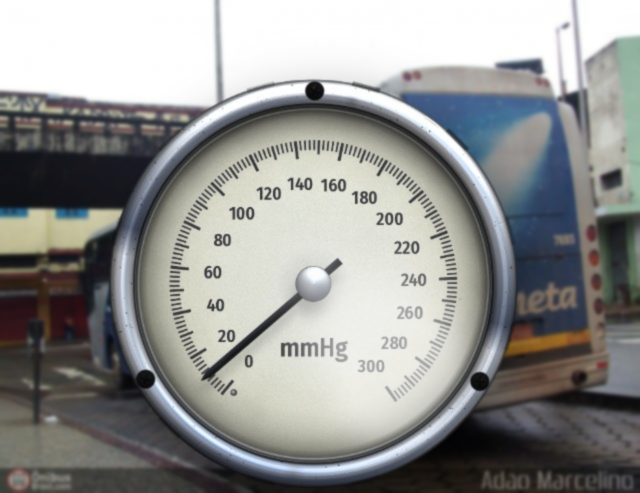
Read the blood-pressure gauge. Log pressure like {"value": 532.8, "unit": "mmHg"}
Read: {"value": 10, "unit": "mmHg"}
